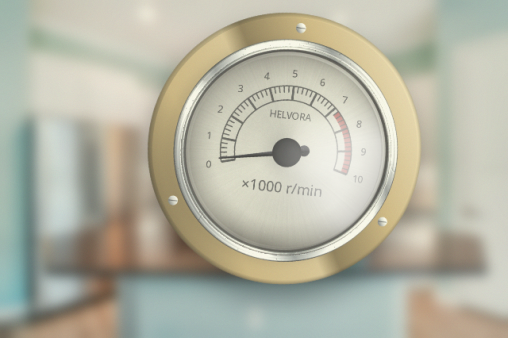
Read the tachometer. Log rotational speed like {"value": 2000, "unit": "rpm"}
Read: {"value": 200, "unit": "rpm"}
